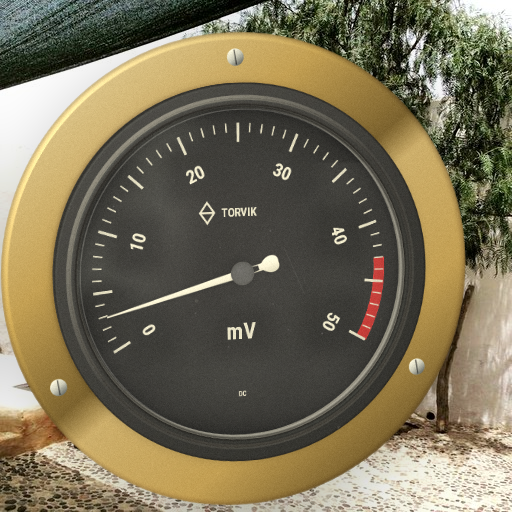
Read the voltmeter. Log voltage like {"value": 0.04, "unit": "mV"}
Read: {"value": 3, "unit": "mV"}
